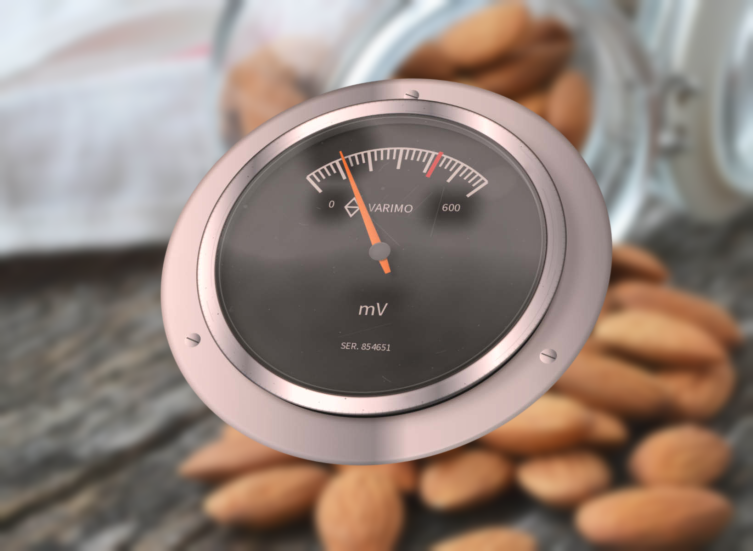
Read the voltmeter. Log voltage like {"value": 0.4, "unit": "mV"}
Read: {"value": 120, "unit": "mV"}
